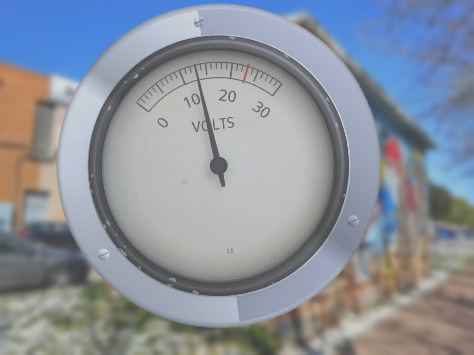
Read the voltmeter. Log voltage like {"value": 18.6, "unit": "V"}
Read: {"value": 13, "unit": "V"}
